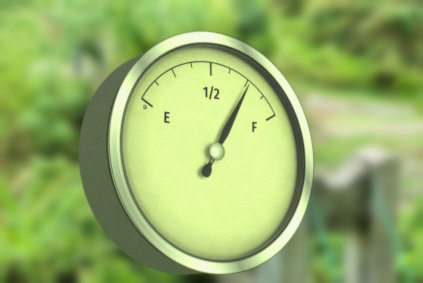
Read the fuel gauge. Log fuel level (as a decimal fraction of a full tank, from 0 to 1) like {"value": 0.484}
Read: {"value": 0.75}
